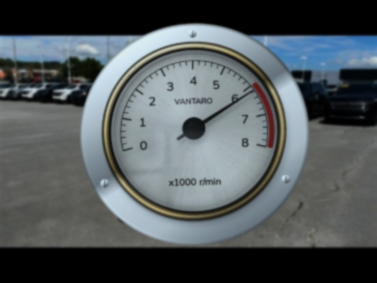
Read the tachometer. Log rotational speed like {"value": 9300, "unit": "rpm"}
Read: {"value": 6200, "unit": "rpm"}
